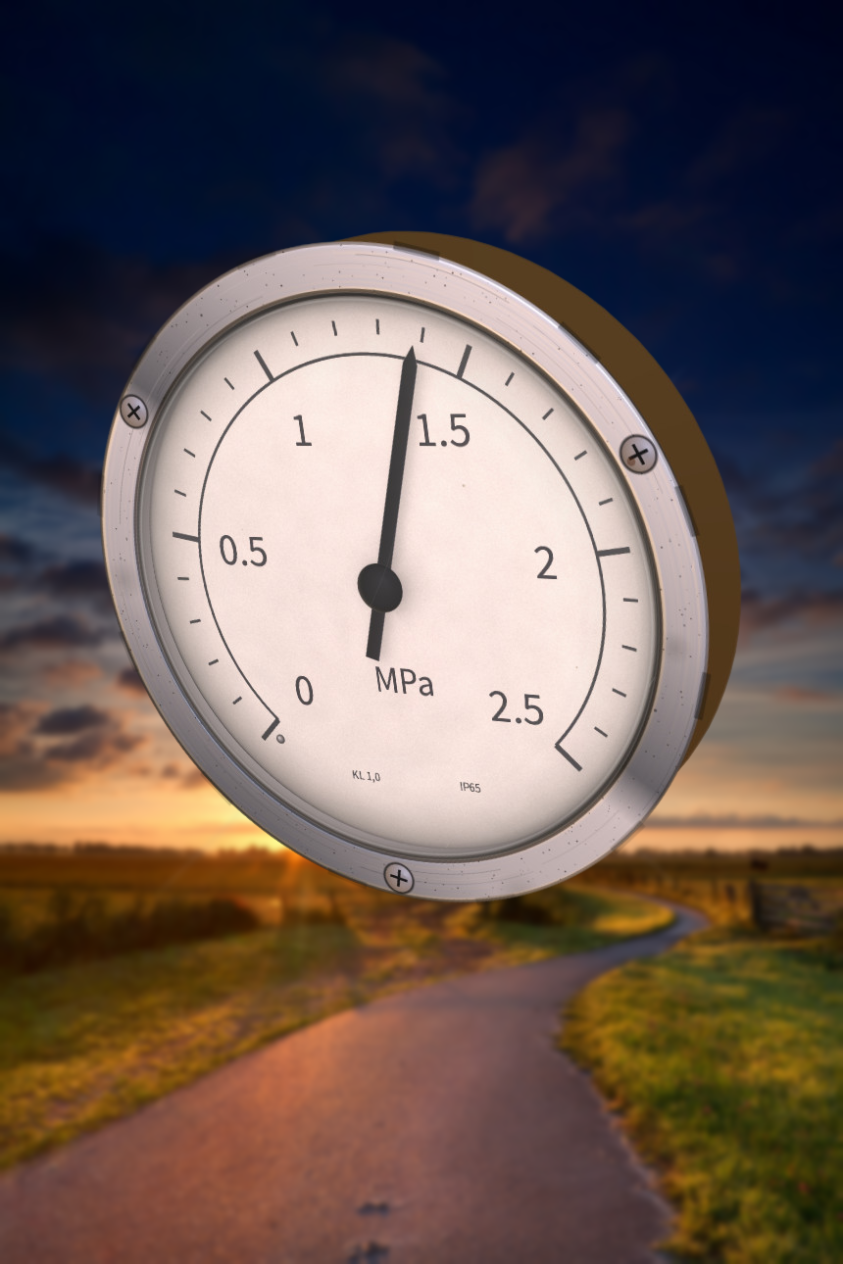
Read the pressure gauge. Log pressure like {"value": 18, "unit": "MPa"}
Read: {"value": 1.4, "unit": "MPa"}
